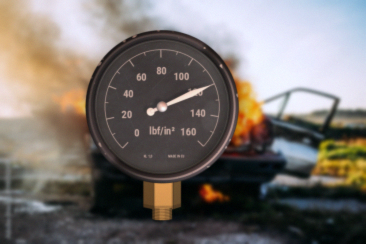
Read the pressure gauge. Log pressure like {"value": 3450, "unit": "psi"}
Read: {"value": 120, "unit": "psi"}
